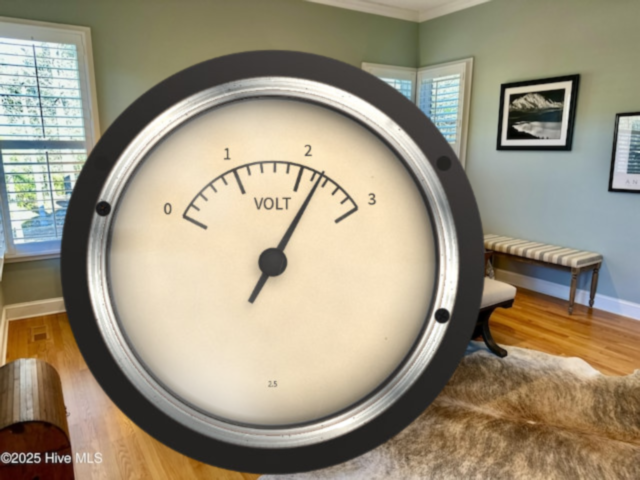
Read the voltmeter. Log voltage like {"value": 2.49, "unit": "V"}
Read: {"value": 2.3, "unit": "V"}
